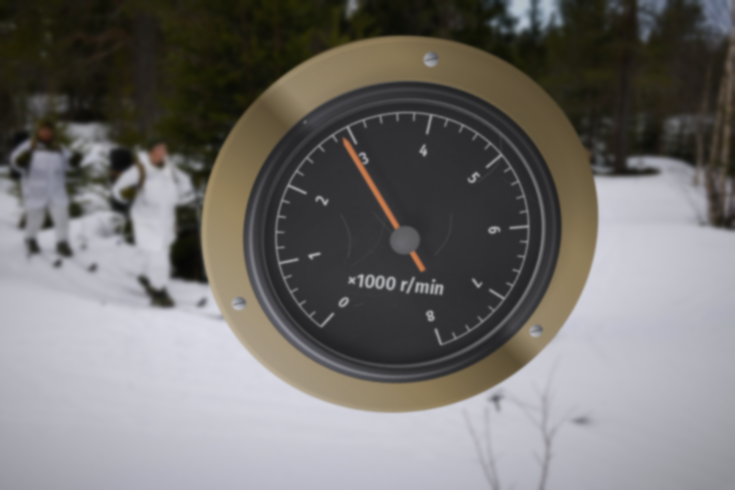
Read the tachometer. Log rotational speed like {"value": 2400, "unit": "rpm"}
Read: {"value": 2900, "unit": "rpm"}
